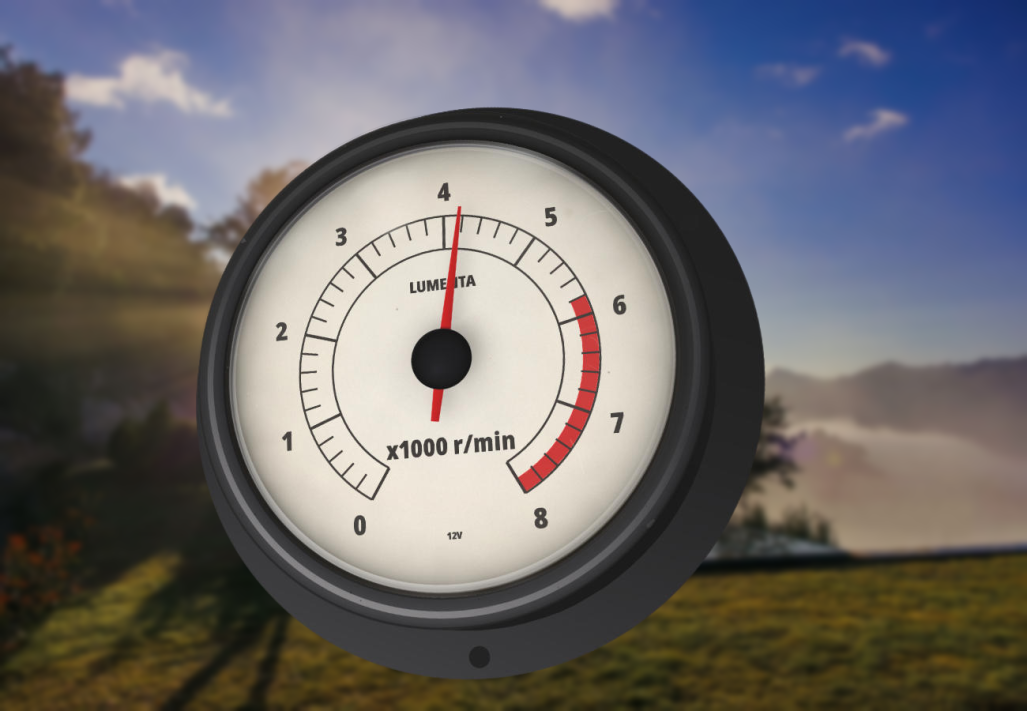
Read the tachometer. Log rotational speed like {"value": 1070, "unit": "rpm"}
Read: {"value": 4200, "unit": "rpm"}
